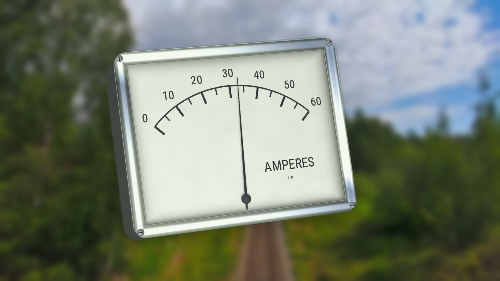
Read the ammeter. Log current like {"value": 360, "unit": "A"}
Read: {"value": 32.5, "unit": "A"}
